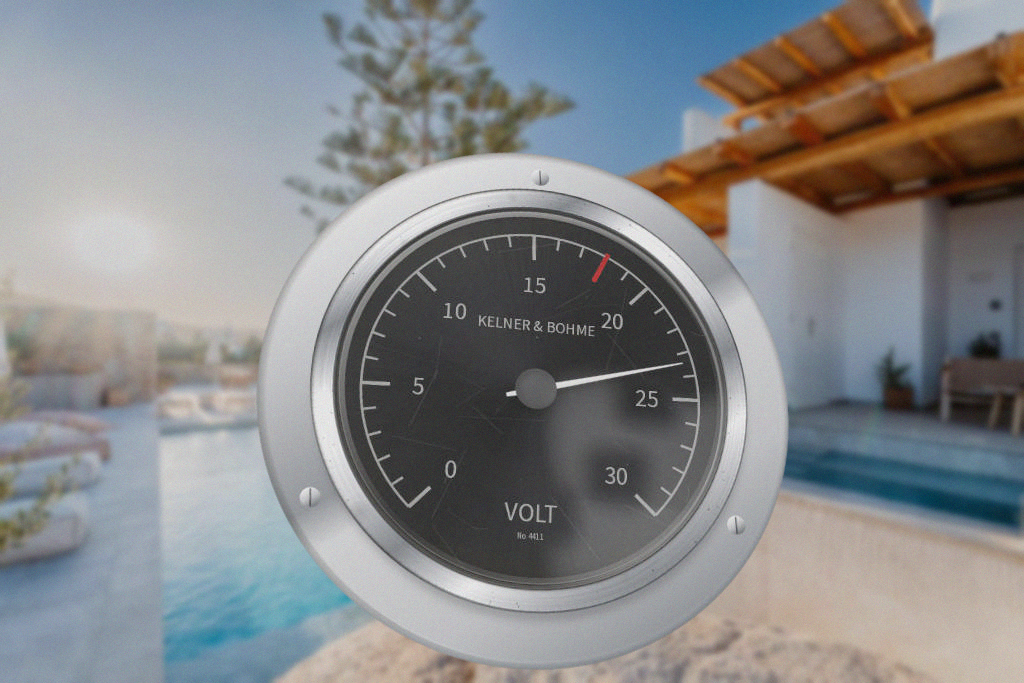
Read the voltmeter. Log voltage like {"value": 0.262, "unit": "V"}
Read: {"value": 23.5, "unit": "V"}
